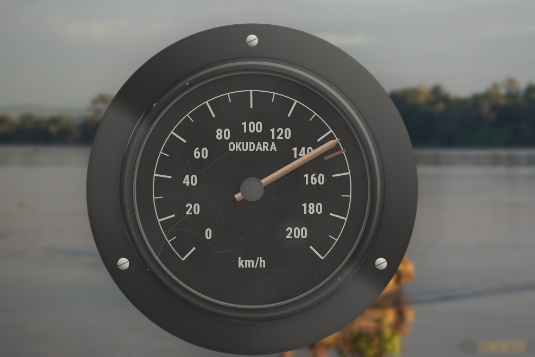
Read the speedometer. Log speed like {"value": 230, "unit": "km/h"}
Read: {"value": 145, "unit": "km/h"}
